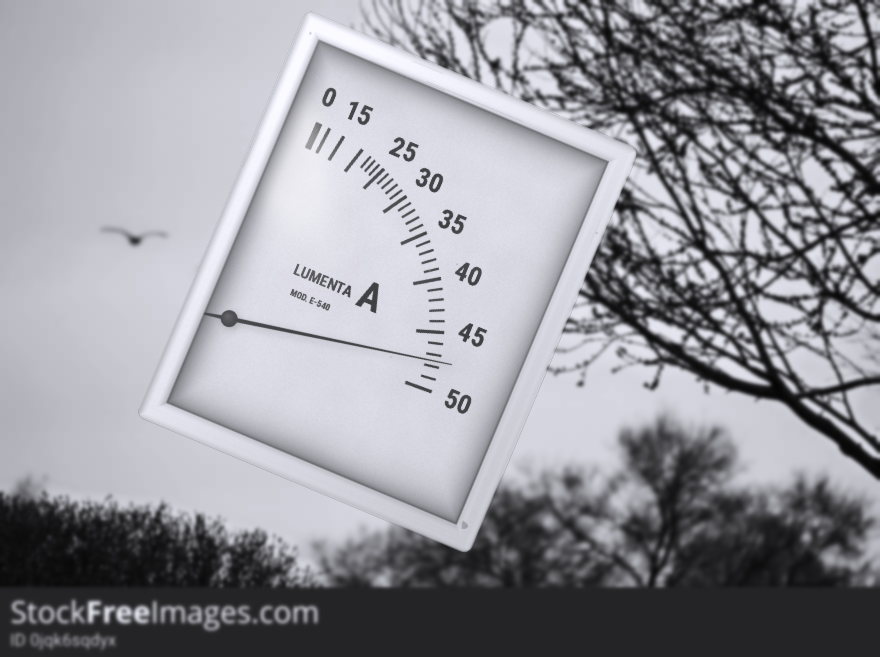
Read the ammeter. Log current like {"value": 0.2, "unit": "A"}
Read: {"value": 47.5, "unit": "A"}
